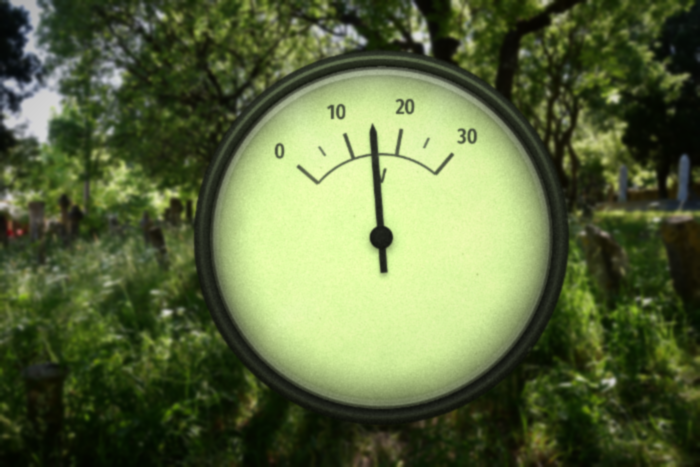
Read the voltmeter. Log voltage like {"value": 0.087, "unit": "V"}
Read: {"value": 15, "unit": "V"}
